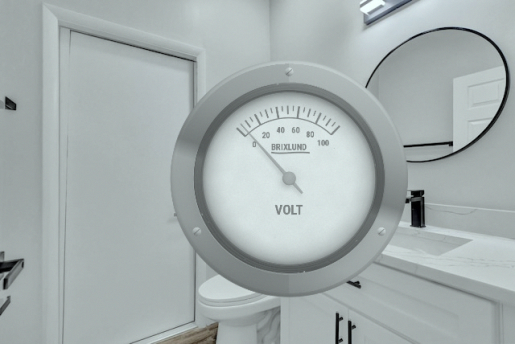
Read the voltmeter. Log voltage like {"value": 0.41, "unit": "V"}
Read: {"value": 5, "unit": "V"}
